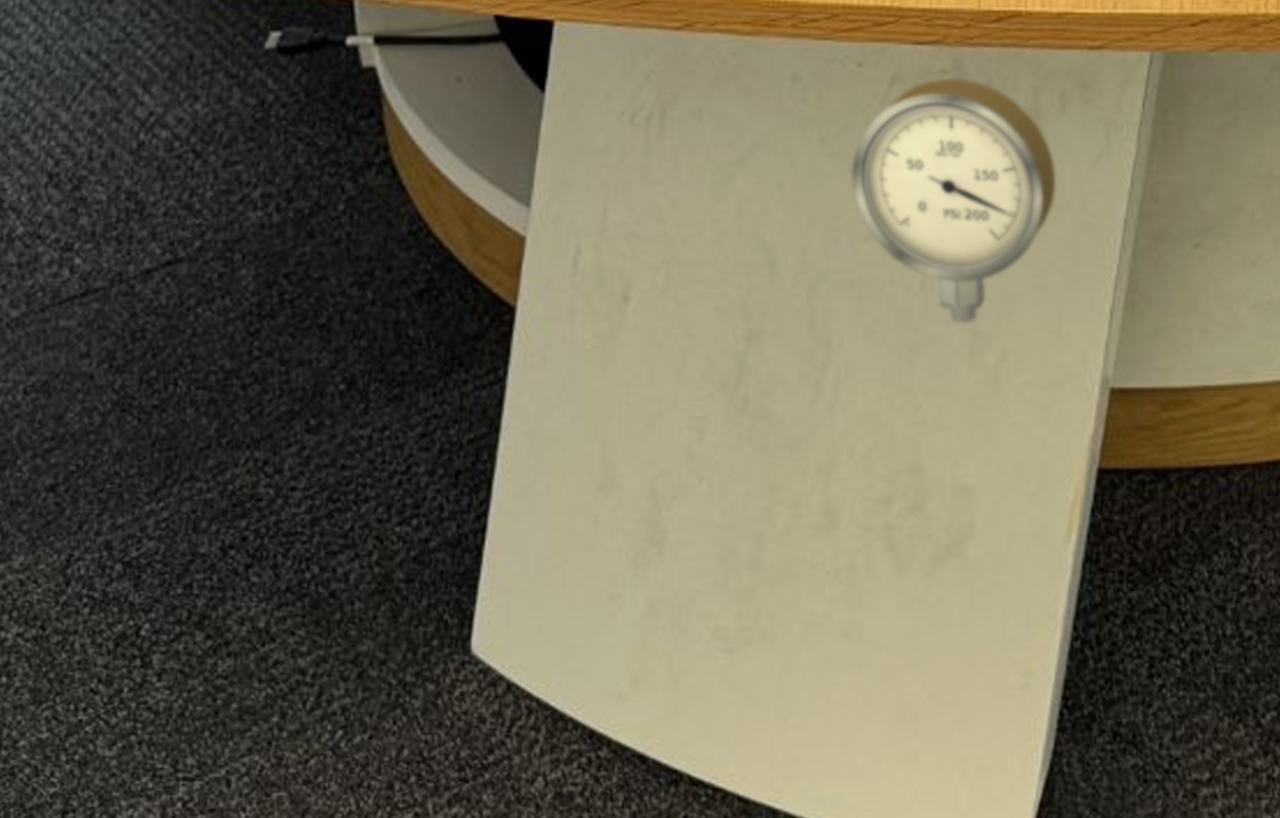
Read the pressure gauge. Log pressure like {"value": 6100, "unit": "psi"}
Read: {"value": 180, "unit": "psi"}
